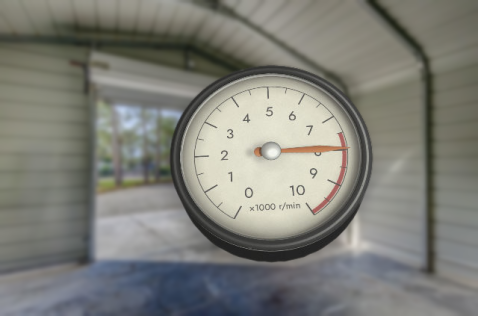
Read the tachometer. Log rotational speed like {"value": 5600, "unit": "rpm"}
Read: {"value": 8000, "unit": "rpm"}
